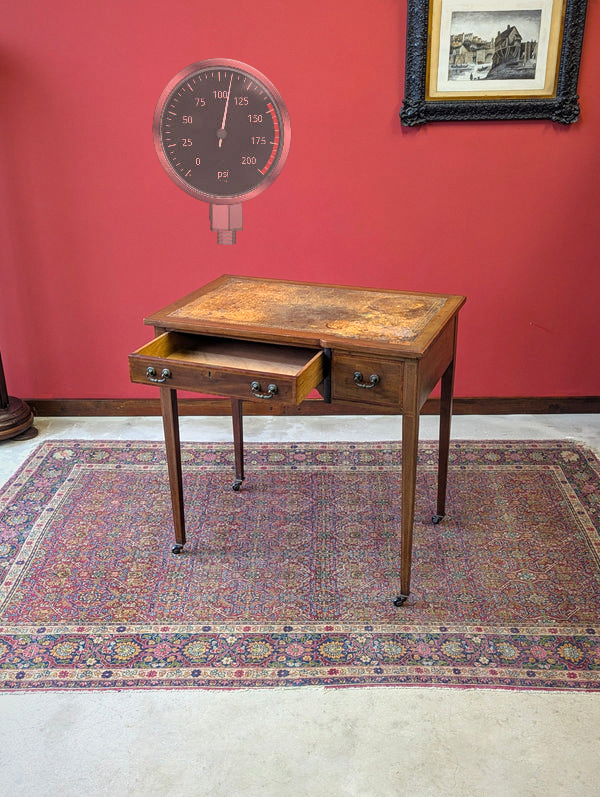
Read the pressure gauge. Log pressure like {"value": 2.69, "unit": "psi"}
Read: {"value": 110, "unit": "psi"}
